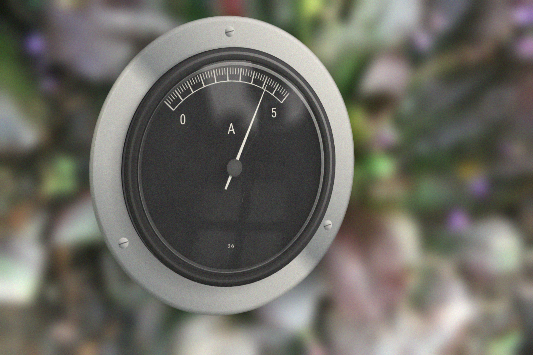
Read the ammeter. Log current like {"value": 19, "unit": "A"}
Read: {"value": 4, "unit": "A"}
